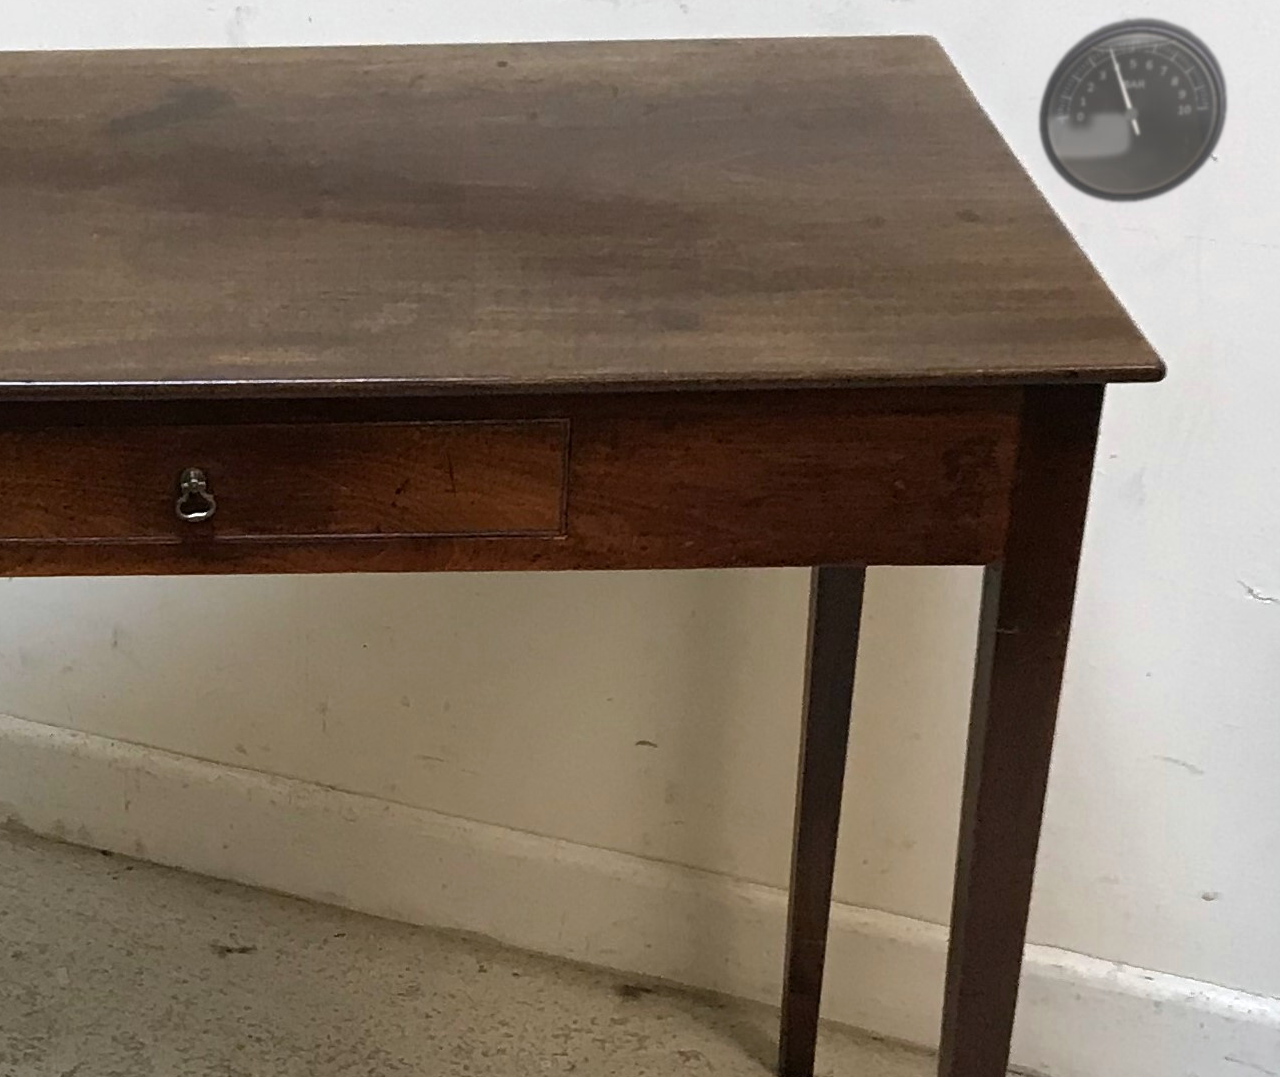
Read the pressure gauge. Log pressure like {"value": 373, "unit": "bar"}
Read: {"value": 4, "unit": "bar"}
